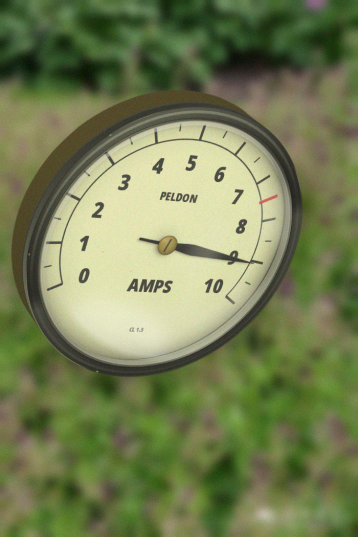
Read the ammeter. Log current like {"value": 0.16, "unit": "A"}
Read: {"value": 9, "unit": "A"}
